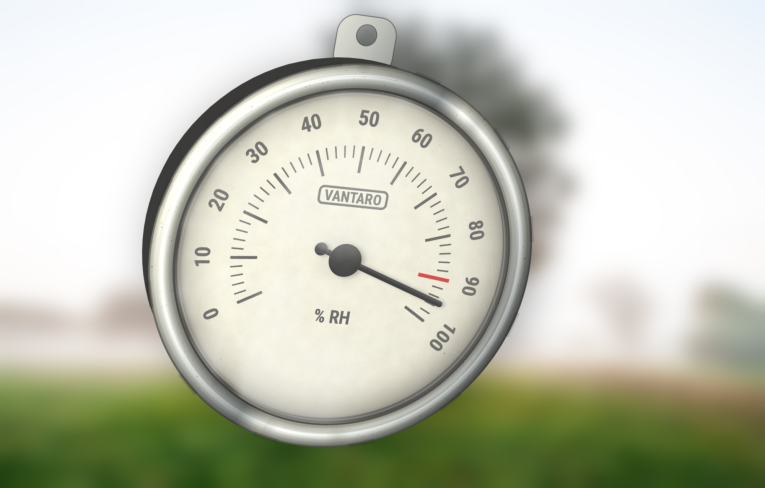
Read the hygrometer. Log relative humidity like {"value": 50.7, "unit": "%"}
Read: {"value": 95, "unit": "%"}
